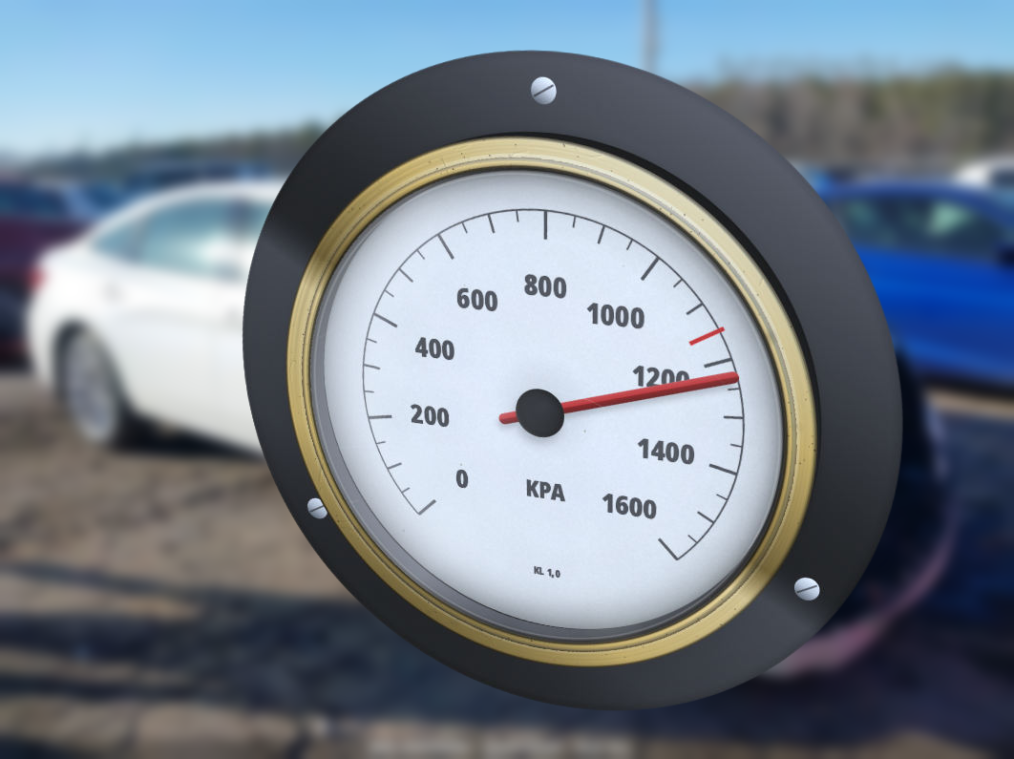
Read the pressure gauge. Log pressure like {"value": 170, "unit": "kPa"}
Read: {"value": 1225, "unit": "kPa"}
